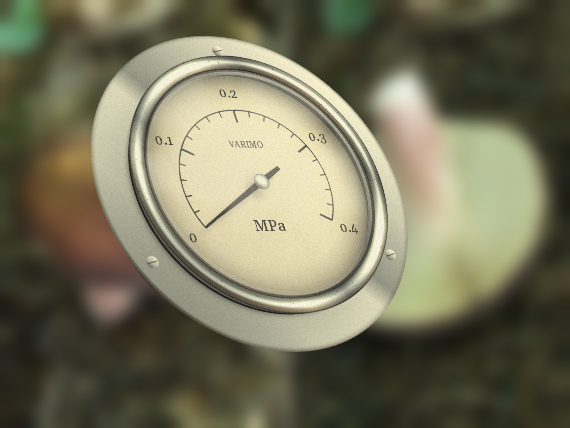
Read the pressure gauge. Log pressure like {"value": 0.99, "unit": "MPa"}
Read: {"value": 0, "unit": "MPa"}
